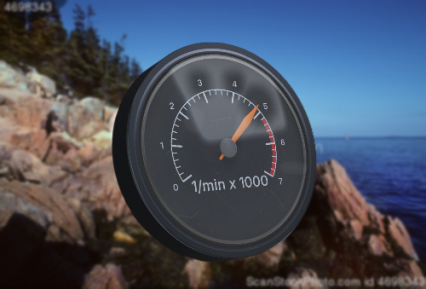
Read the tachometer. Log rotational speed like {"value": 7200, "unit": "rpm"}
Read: {"value": 4800, "unit": "rpm"}
